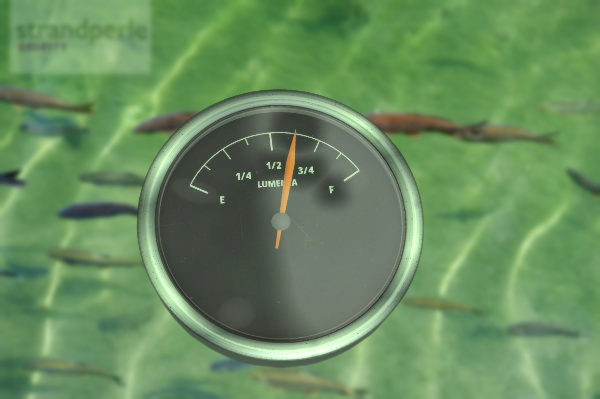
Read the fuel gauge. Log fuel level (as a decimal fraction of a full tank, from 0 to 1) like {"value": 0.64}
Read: {"value": 0.625}
